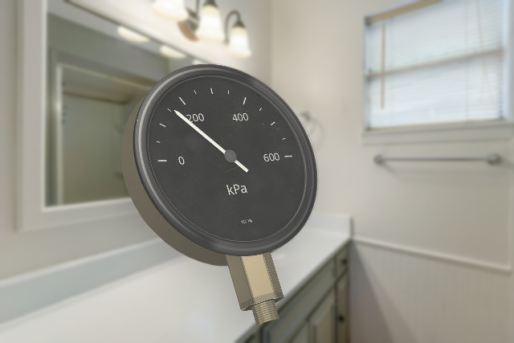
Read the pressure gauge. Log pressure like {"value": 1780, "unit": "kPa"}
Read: {"value": 150, "unit": "kPa"}
